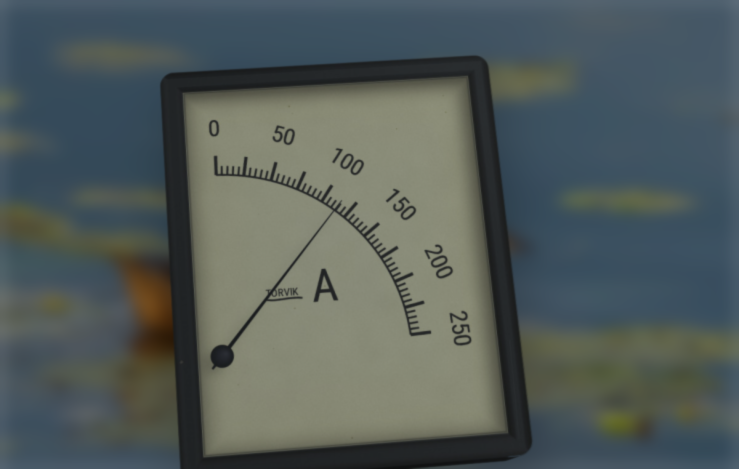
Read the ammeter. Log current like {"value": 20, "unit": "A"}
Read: {"value": 115, "unit": "A"}
